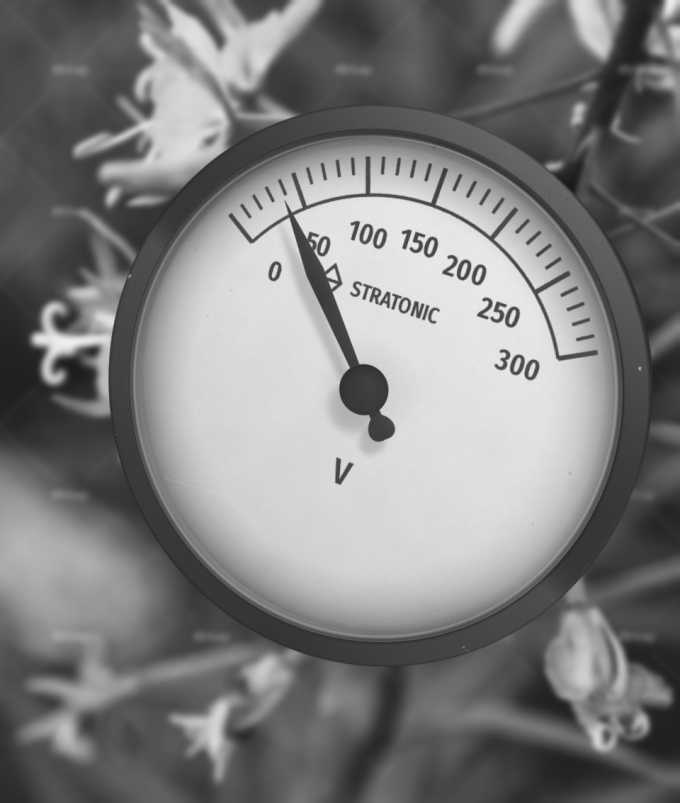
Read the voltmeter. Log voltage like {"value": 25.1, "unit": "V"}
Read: {"value": 40, "unit": "V"}
